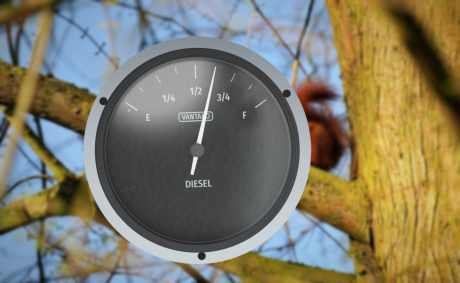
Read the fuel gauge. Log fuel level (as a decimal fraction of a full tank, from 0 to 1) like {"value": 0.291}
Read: {"value": 0.625}
